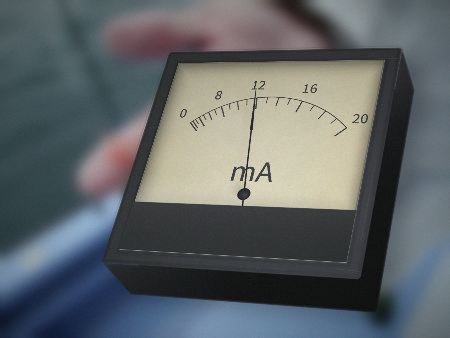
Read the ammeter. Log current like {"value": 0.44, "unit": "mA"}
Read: {"value": 12, "unit": "mA"}
